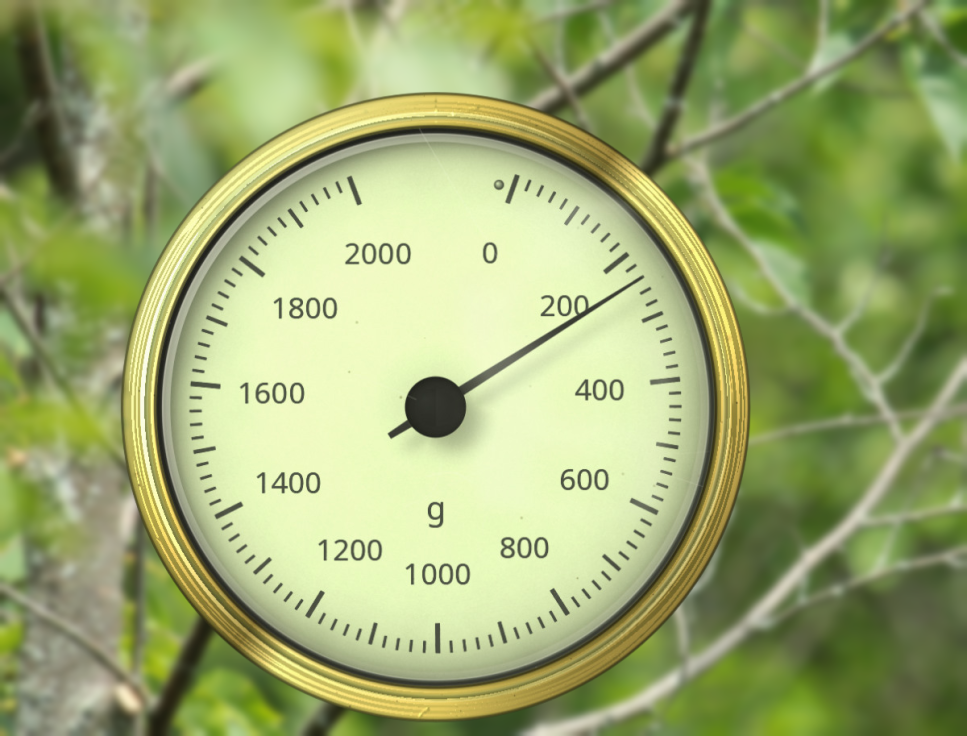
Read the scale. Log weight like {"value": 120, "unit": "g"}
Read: {"value": 240, "unit": "g"}
